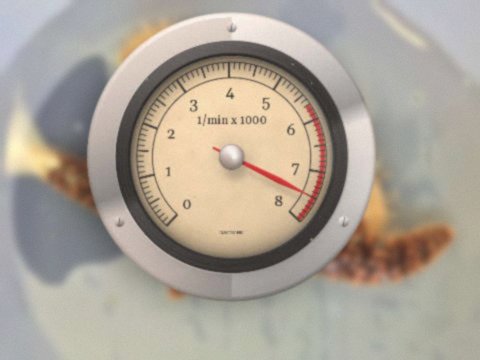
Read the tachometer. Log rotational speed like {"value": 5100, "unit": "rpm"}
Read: {"value": 7500, "unit": "rpm"}
